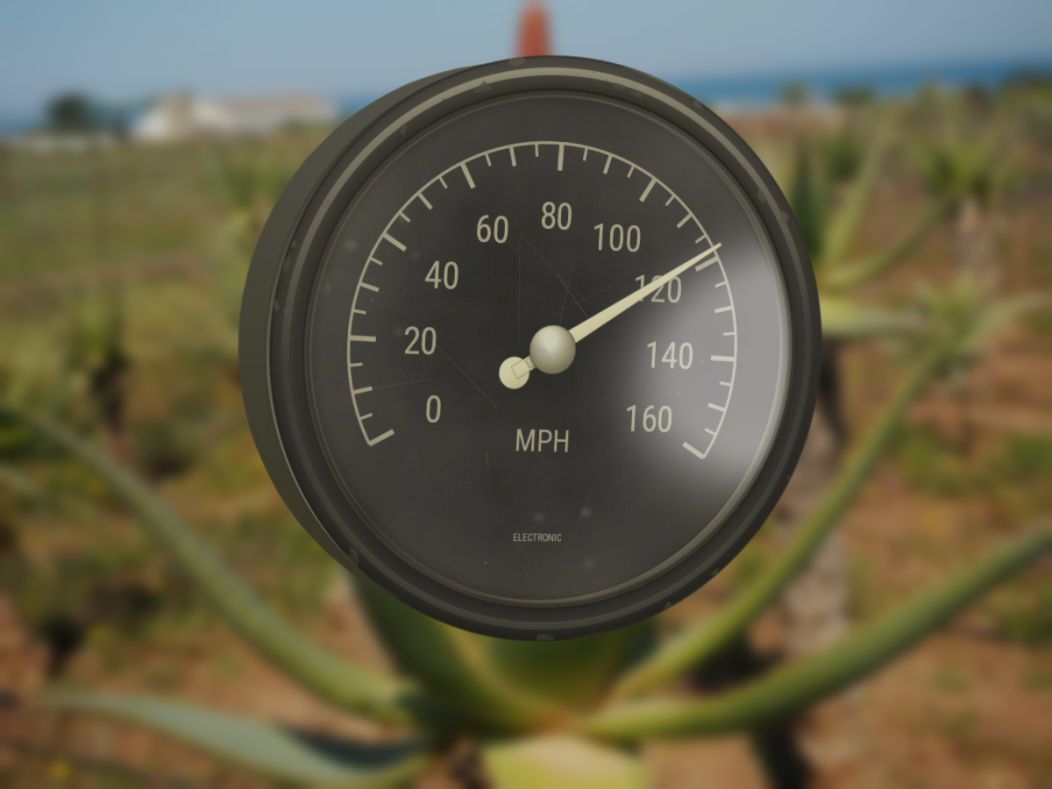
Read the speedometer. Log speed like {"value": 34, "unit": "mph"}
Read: {"value": 117.5, "unit": "mph"}
